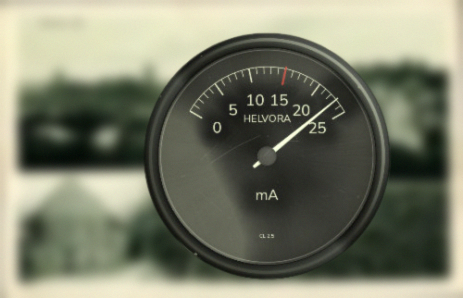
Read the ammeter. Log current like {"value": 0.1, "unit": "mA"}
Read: {"value": 23, "unit": "mA"}
